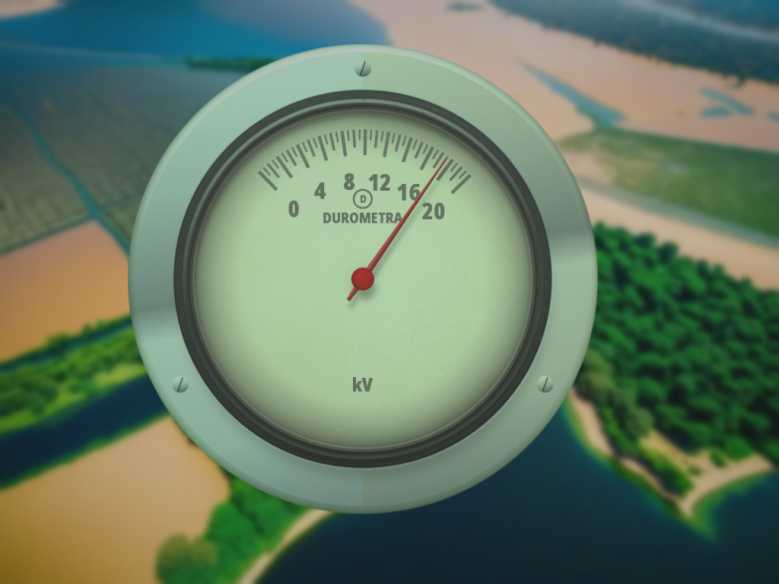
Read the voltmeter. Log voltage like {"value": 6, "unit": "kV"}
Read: {"value": 17.5, "unit": "kV"}
